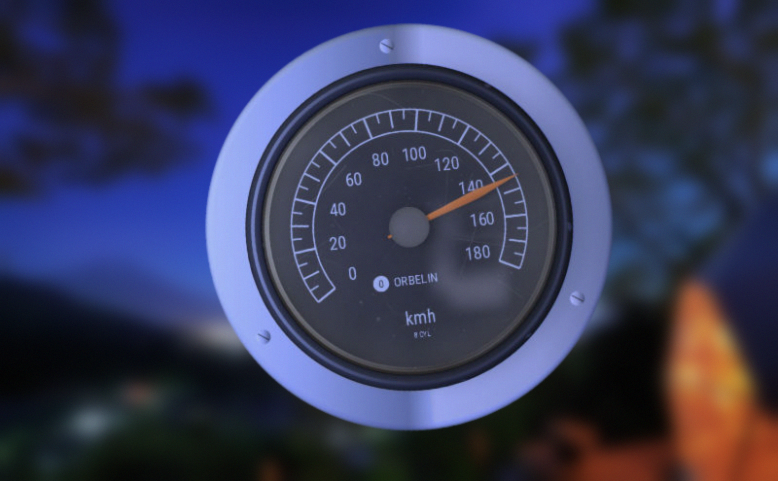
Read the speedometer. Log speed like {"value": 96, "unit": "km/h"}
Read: {"value": 145, "unit": "km/h"}
